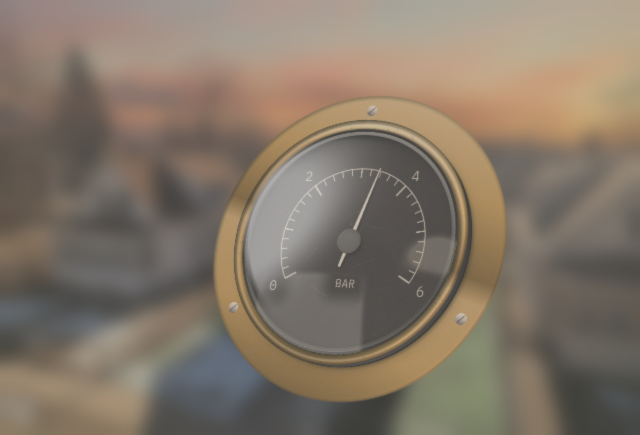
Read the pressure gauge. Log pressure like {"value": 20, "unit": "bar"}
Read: {"value": 3.4, "unit": "bar"}
